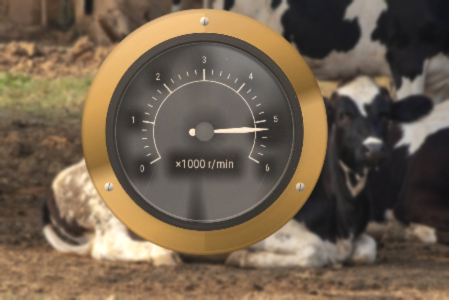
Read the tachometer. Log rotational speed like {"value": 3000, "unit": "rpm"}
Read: {"value": 5200, "unit": "rpm"}
